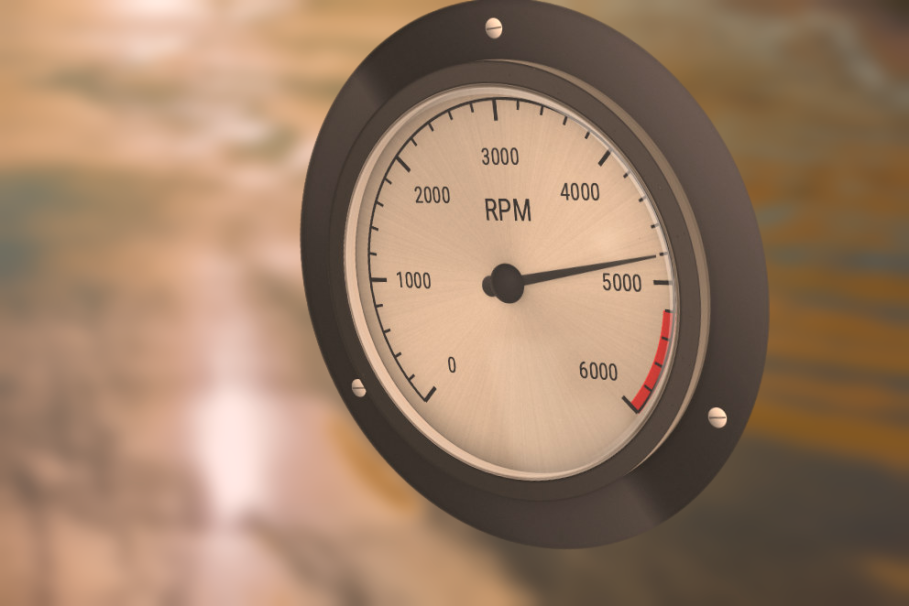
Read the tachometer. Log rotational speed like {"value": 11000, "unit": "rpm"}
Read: {"value": 4800, "unit": "rpm"}
